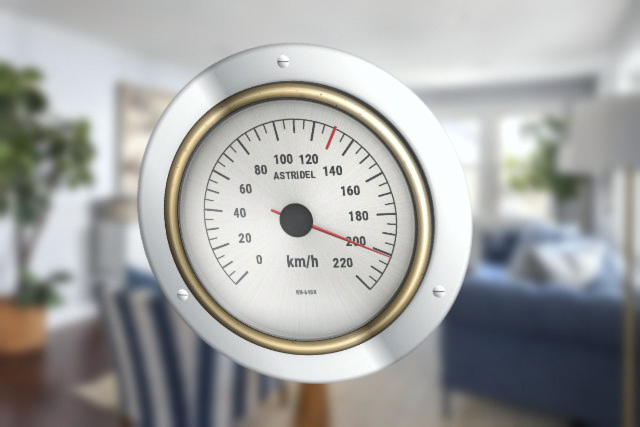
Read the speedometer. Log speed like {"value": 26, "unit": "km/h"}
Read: {"value": 200, "unit": "km/h"}
